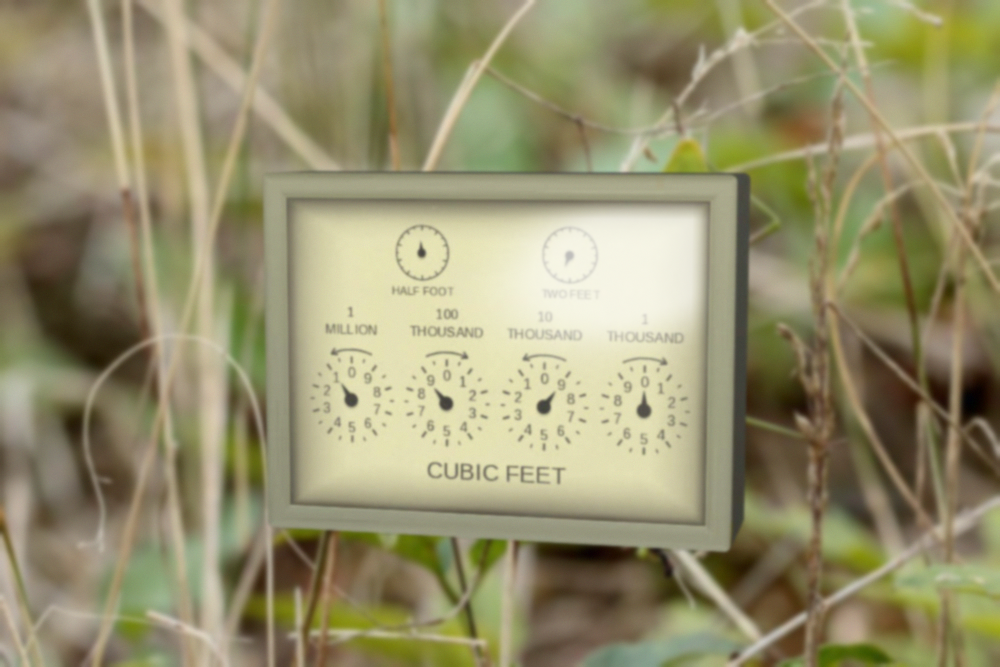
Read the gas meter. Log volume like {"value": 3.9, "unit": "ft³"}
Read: {"value": 89000, "unit": "ft³"}
